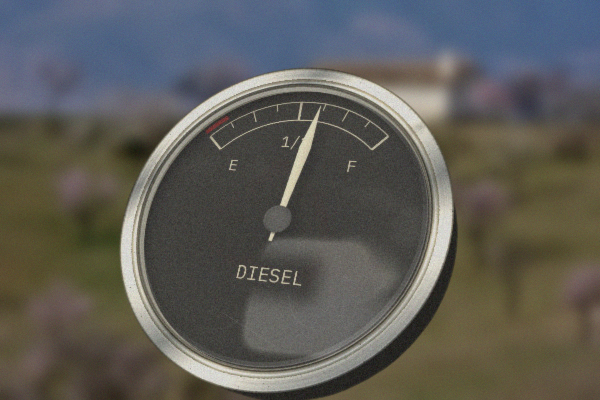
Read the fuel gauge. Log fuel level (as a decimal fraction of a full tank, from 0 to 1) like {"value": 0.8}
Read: {"value": 0.625}
